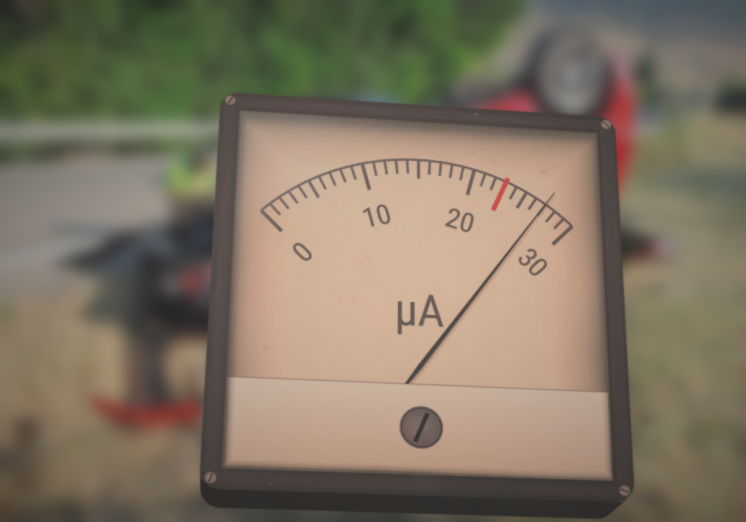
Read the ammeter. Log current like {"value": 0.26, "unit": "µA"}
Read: {"value": 27, "unit": "µA"}
